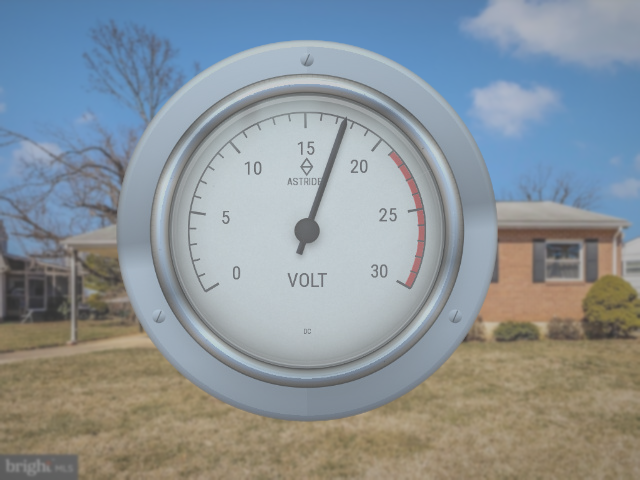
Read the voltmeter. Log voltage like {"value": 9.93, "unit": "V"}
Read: {"value": 17.5, "unit": "V"}
